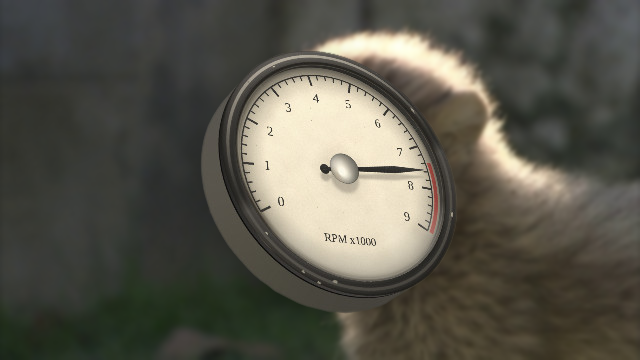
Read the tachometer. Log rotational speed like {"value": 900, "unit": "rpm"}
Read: {"value": 7600, "unit": "rpm"}
